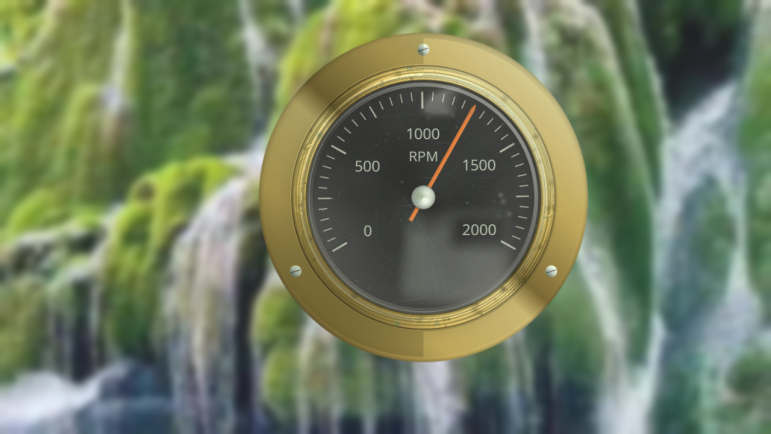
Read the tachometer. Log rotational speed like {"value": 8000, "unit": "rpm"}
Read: {"value": 1250, "unit": "rpm"}
